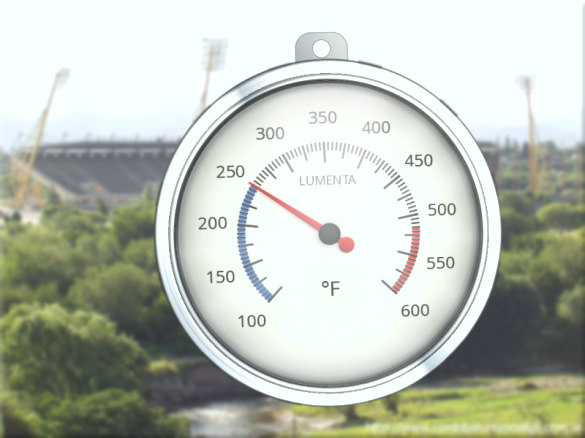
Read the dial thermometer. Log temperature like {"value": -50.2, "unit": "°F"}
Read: {"value": 250, "unit": "°F"}
